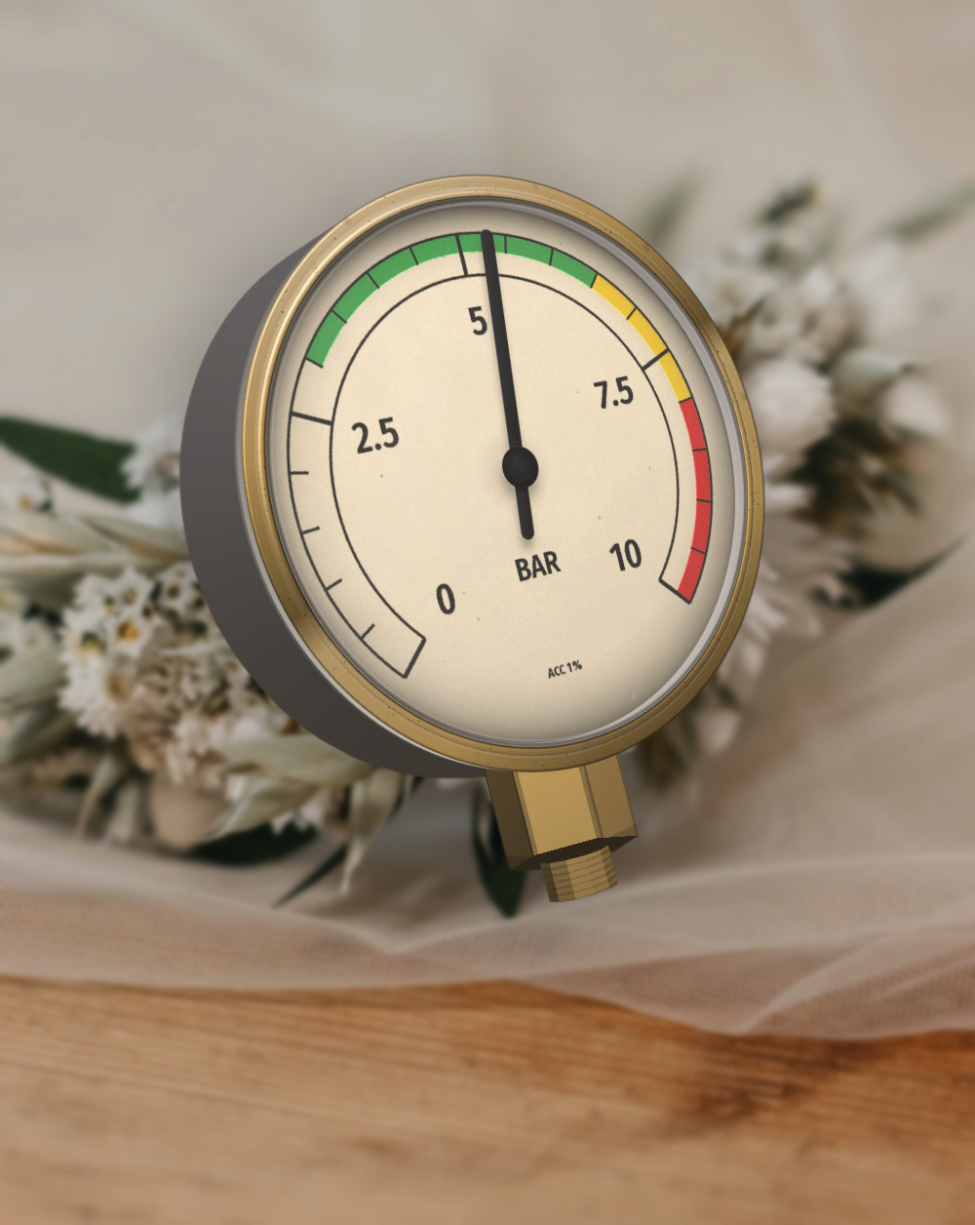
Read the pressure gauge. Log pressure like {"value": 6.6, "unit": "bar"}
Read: {"value": 5.25, "unit": "bar"}
